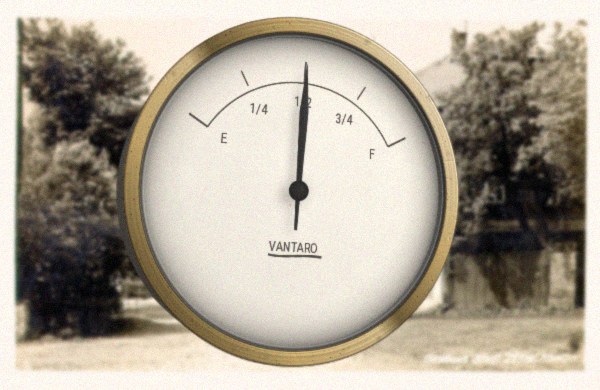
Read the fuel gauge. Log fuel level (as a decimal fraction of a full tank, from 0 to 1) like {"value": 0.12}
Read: {"value": 0.5}
